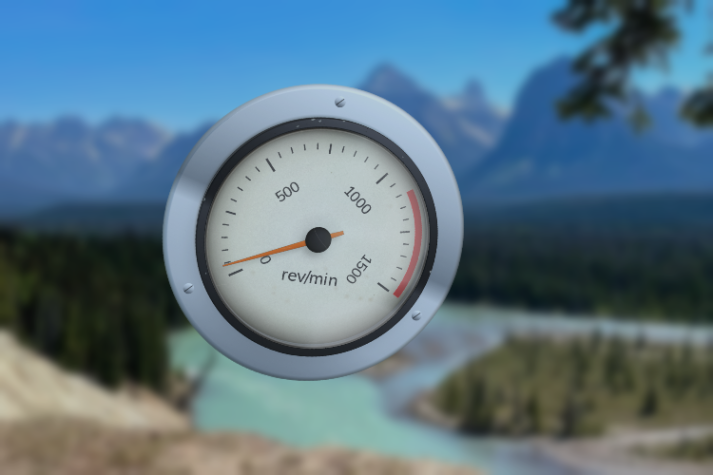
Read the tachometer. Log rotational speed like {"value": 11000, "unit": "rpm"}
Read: {"value": 50, "unit": "rpm"}
